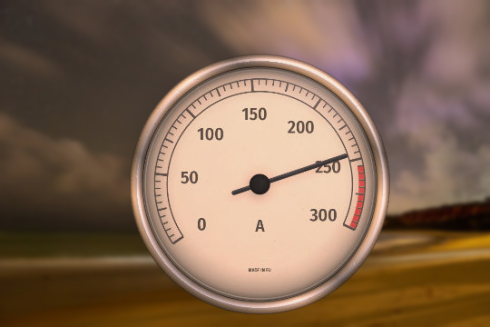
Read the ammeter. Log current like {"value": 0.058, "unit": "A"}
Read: {"value": 245, "unit": "A"}
